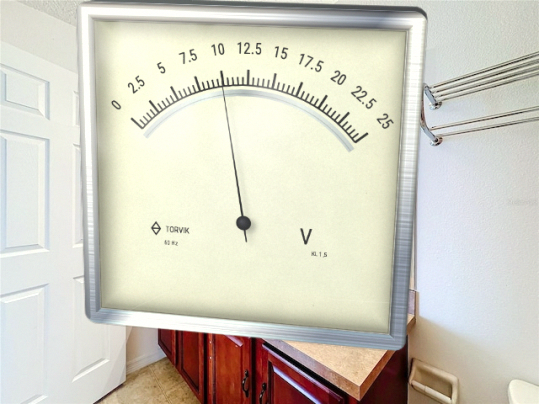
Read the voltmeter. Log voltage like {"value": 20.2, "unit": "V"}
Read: {"value": 10, "unit": "V"}
